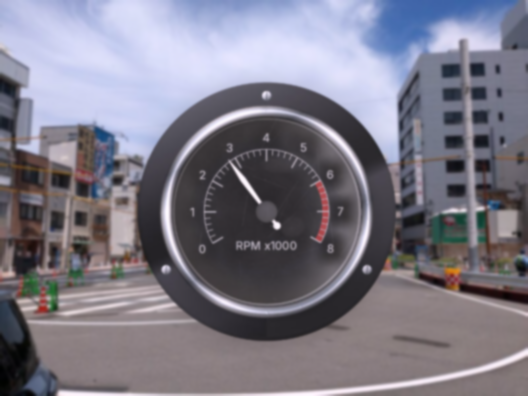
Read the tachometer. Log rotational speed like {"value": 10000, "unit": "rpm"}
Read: {"value": 2800, "unit": "rpm"}
